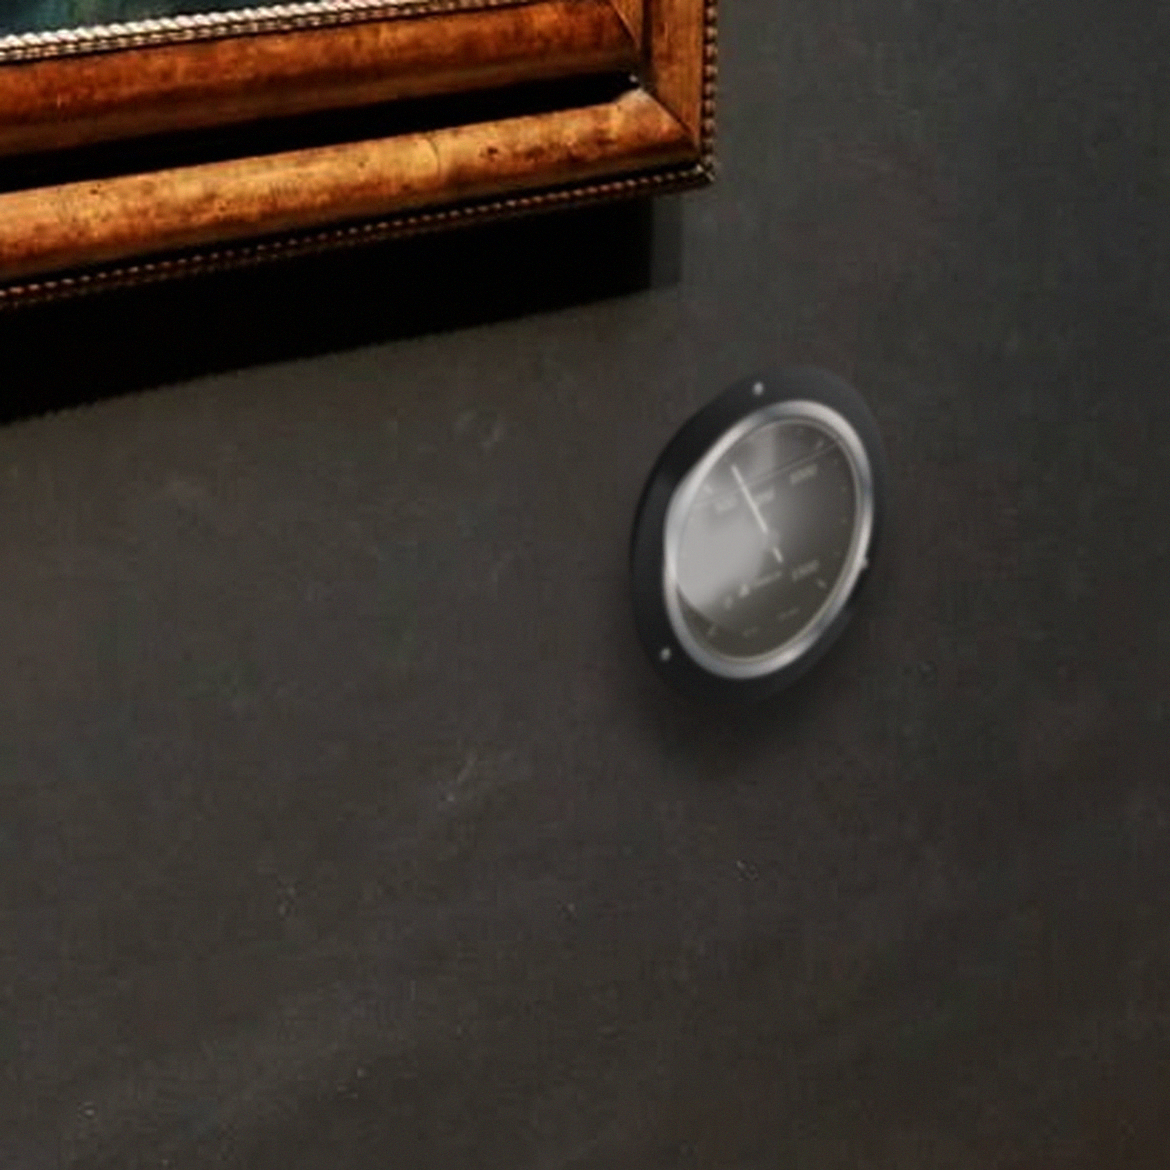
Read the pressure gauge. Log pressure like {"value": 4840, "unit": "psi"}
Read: {"value": 600, "unit": "psi"}
